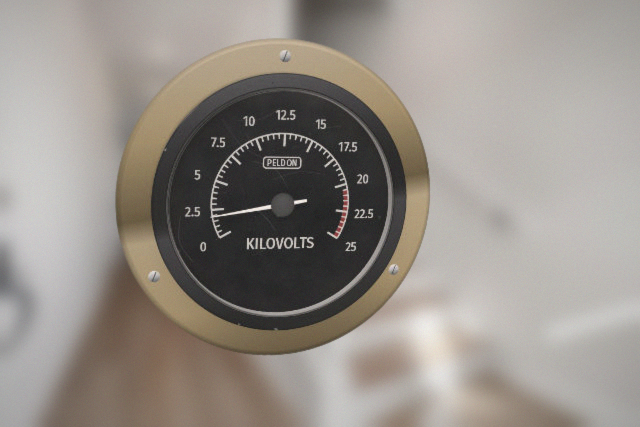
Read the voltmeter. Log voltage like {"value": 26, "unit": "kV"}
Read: {"value": 2, "unit": "kV"}
